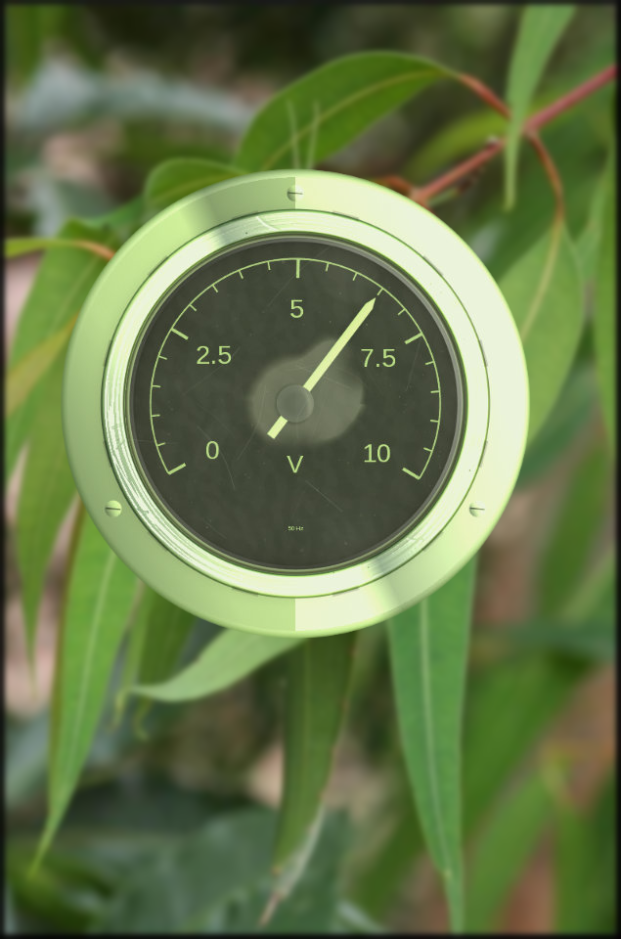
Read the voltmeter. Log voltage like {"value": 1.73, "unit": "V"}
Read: {"value": 6.5, "unit": "V"}
